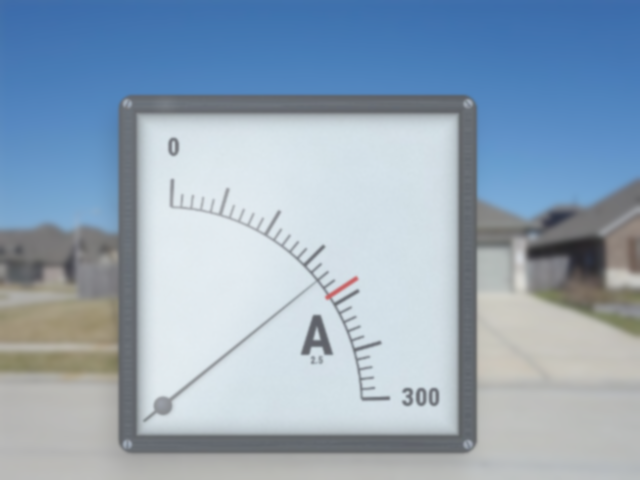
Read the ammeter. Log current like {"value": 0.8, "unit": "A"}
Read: {"value": 170, "unit": "A"}
